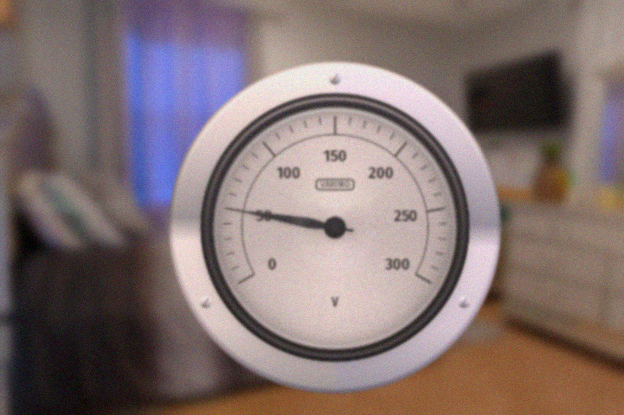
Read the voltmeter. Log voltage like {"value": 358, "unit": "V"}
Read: {"value": 50, "unit": "V"}
